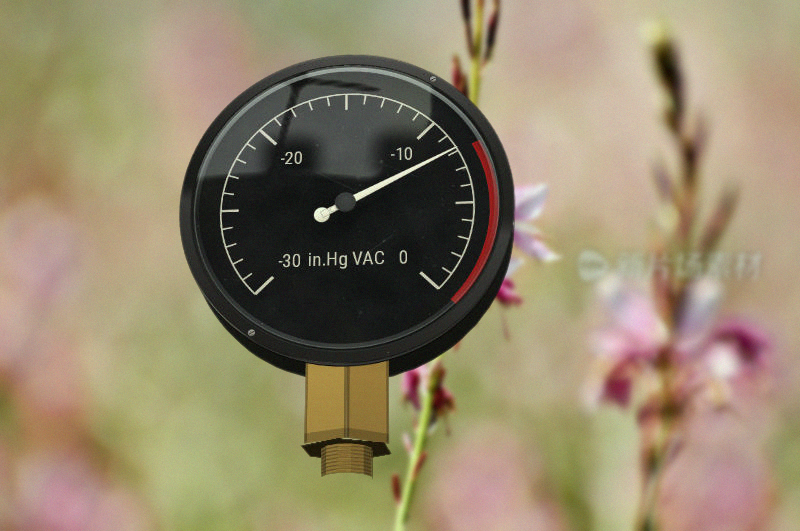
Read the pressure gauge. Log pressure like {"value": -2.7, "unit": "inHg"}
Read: {"value": -8, "unit": "inHg"}
